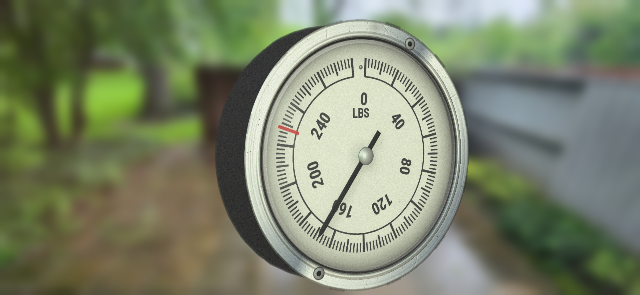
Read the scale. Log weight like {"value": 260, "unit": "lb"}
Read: {"value": 170, "unit": "lb"}
